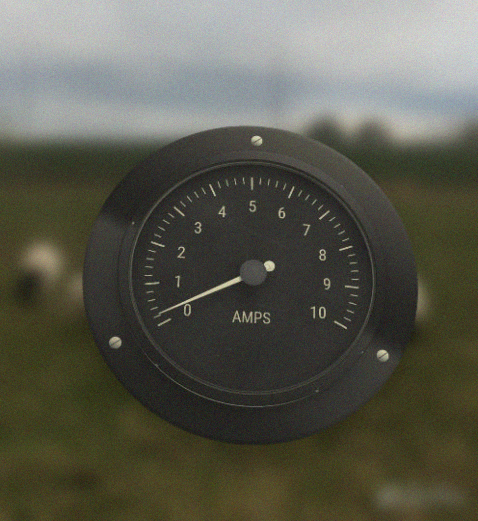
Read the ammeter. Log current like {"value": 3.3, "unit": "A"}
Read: {"value": 0.2, "unit": "A"}
